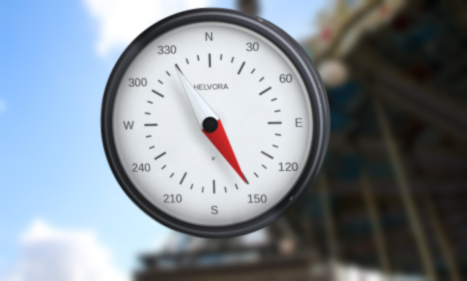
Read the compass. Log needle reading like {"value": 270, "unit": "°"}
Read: {"value": 150, "unit": "°"}
